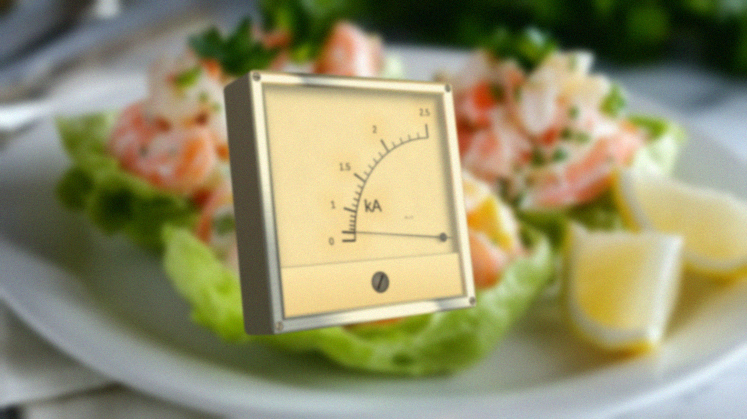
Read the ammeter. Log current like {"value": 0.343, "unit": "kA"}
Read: {"value": 0.5, "unit": "kA"}
